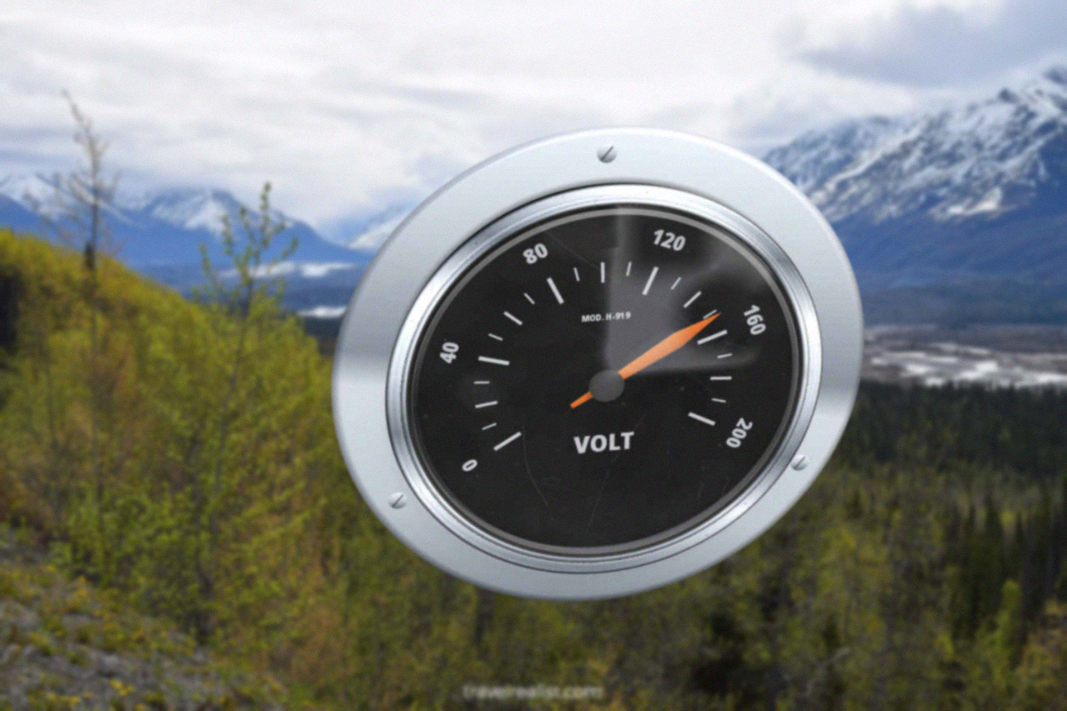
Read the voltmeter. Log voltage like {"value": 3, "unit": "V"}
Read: {"value": 150, "unit": "V"}
